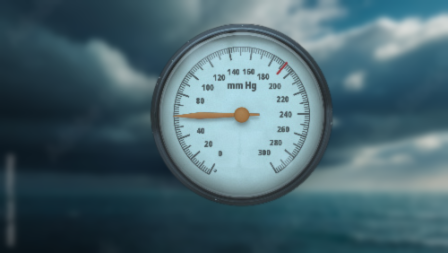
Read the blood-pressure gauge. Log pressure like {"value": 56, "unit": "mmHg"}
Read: {"value": 60, "unit": "mmHg"}
